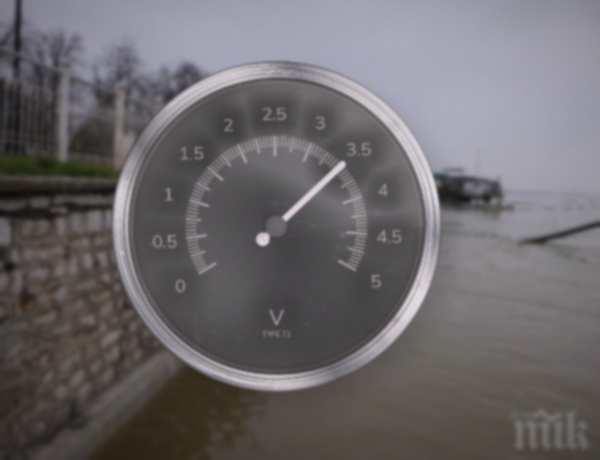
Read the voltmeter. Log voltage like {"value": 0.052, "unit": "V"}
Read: {"value": 3.5, "unit": "V"}
